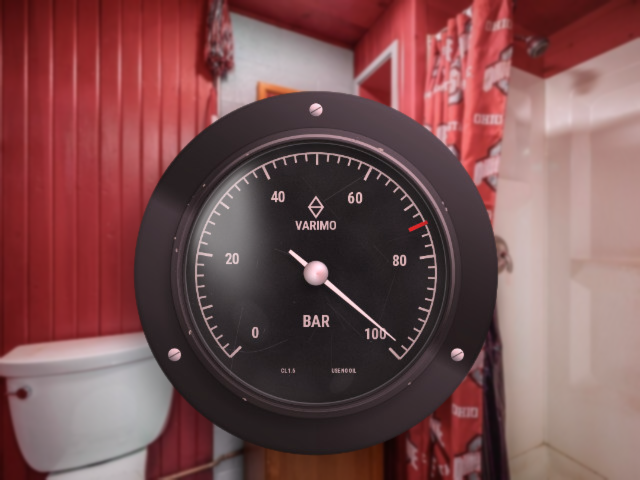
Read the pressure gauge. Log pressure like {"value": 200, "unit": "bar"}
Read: {"value": 98, "unit": "bar"}
